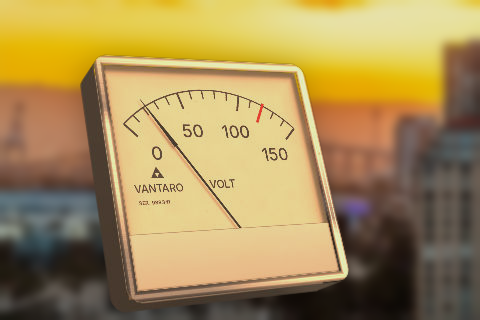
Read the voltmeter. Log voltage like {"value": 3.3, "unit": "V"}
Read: {"value": 20, "unit": "V"}
